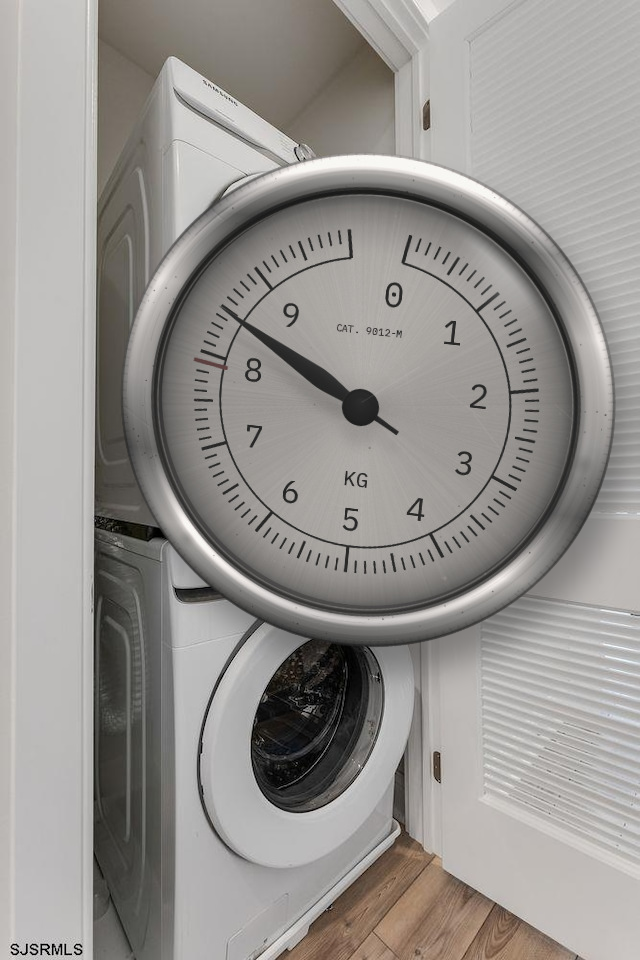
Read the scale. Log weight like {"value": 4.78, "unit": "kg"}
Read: {"value": 8.5, "unit": "kg"}
